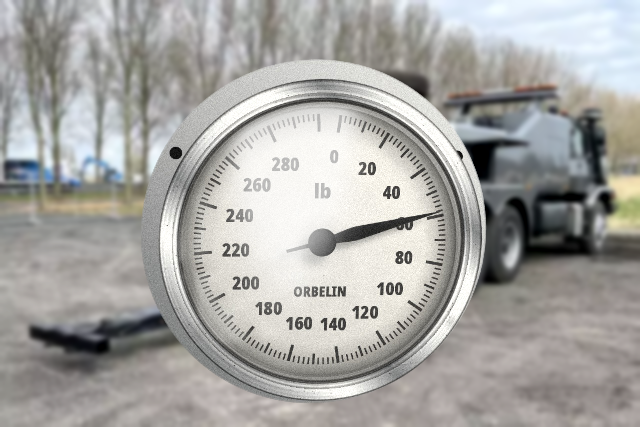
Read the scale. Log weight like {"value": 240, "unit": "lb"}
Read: {"value": 58, "unit": "lb"}
